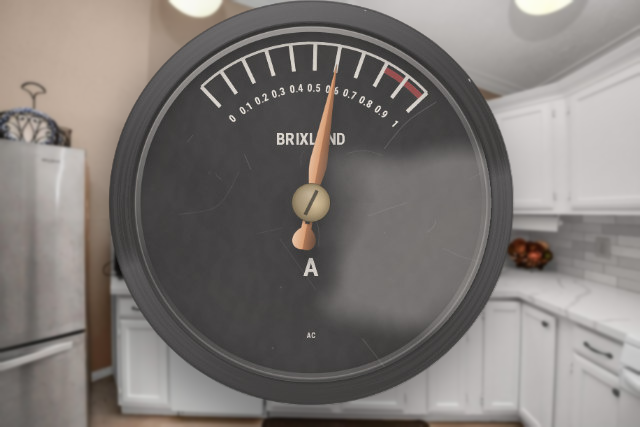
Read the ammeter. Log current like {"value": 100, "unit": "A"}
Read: {"value": 0.6, "unit": "A"}
